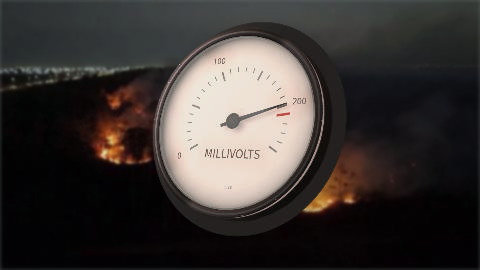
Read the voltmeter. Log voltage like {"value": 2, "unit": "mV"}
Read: {"value": 200, "unit": "mV"}
